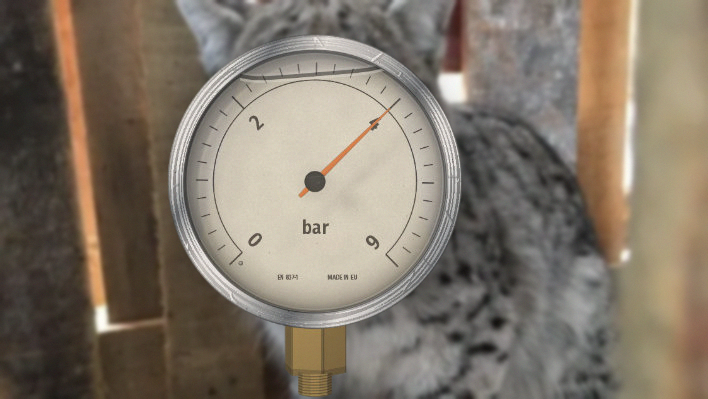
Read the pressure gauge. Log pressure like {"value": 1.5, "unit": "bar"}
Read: {"value": 4, "unit": "bar"}
